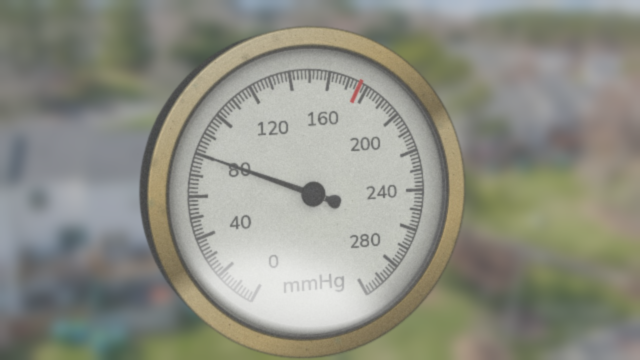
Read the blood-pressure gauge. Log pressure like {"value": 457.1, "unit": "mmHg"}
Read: {"value": 80, "unit": "mmHg"}
